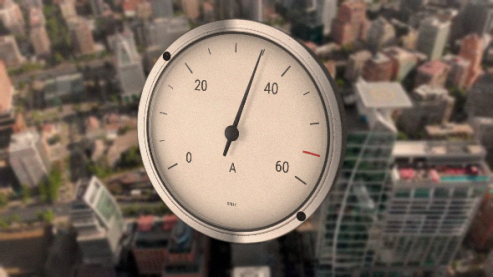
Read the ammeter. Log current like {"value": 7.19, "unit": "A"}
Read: {"value": 35, "unit": "A"}
